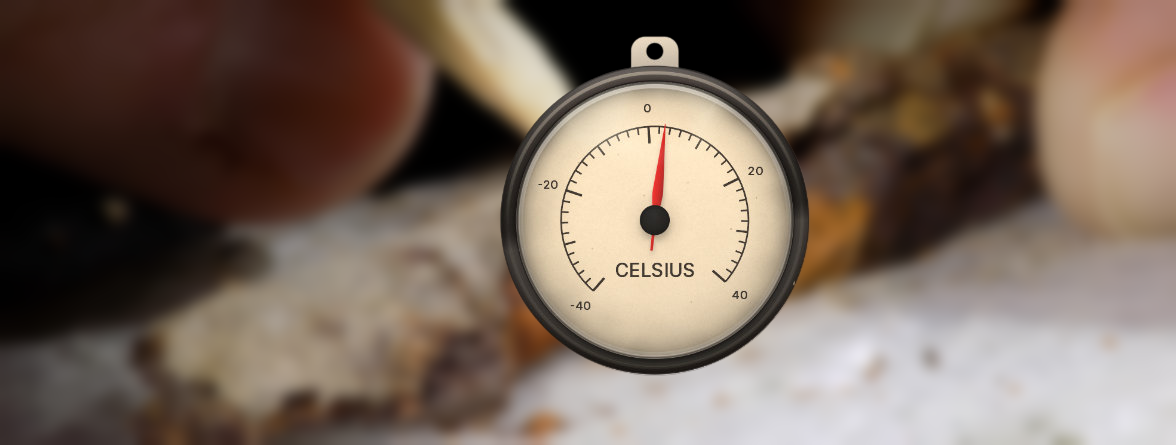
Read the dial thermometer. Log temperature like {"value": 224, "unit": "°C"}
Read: {"value": 3, "unit": "°C"}
